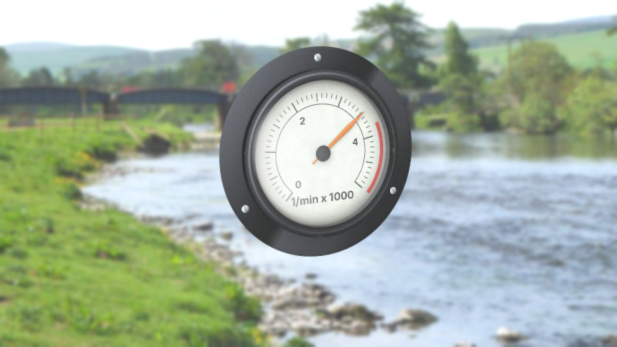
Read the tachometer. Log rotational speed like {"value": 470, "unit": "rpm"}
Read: {"value": 3500, "unit": "rpm"}
